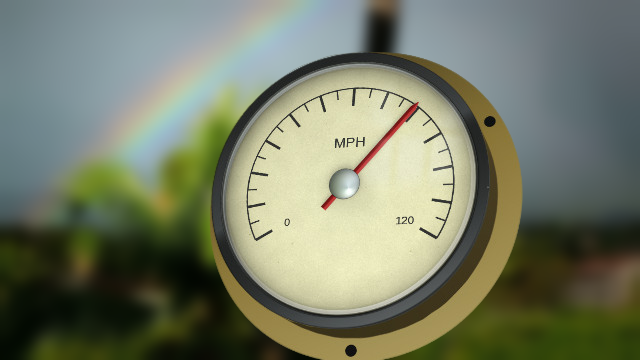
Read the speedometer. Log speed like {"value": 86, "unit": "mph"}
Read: {"value": 80, "unit": "mph"}
